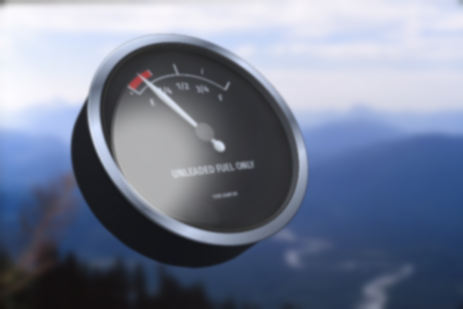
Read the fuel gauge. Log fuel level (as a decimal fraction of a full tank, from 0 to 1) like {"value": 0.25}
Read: {"value": 0.125}
